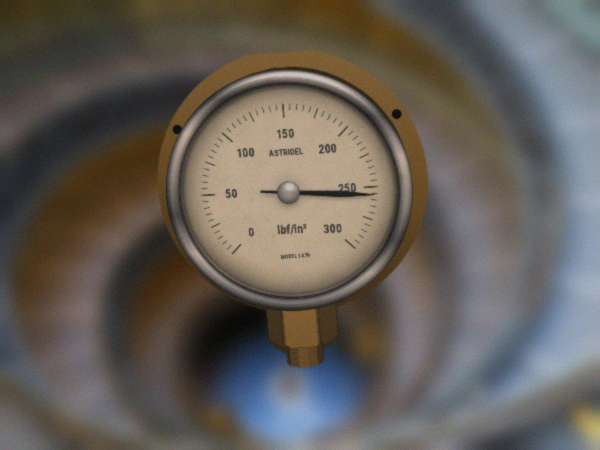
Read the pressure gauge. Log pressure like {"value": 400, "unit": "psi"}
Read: {"value": 255, "unit": "psi"}
